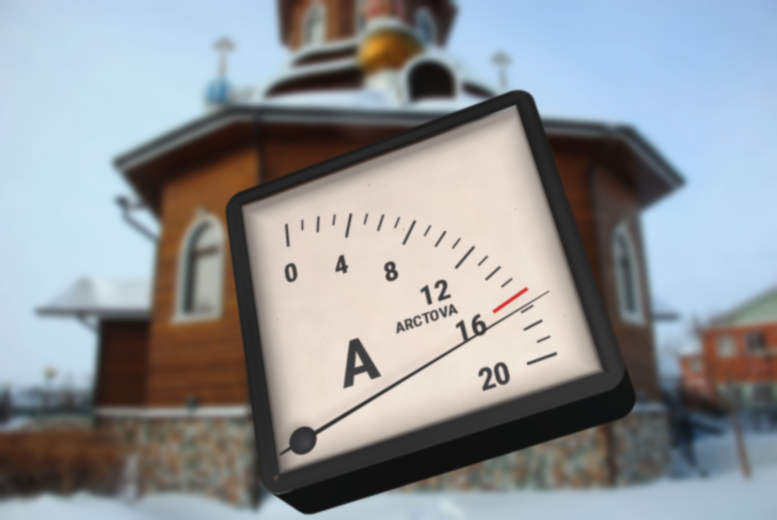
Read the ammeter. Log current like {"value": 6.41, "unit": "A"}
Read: {"value": 17, "unit": "A"}
